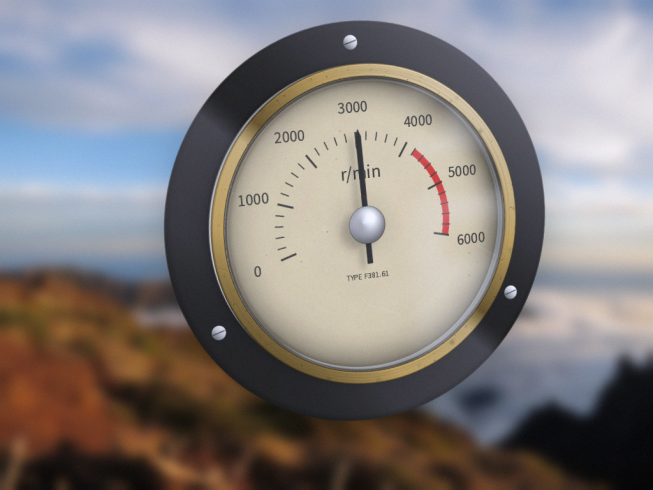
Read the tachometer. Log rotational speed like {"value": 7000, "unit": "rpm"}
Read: {"value": 3000, "unit": "rpm"}
